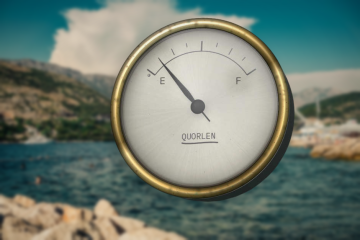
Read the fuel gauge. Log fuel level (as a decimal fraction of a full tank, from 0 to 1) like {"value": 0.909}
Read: {"value": 0.125}
